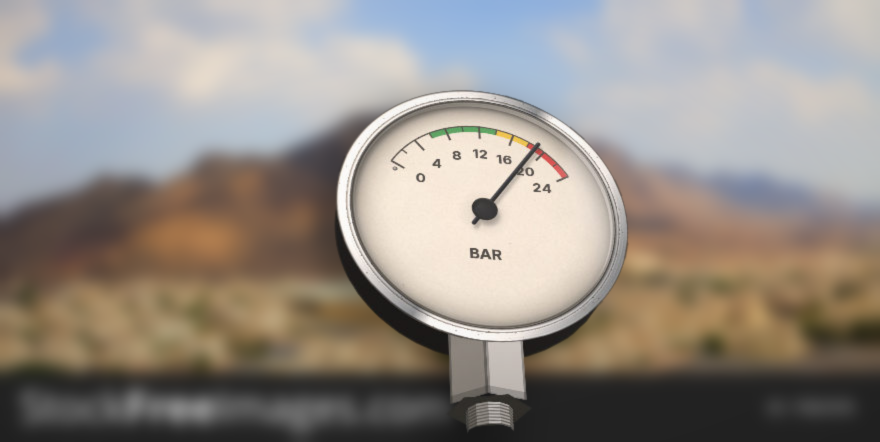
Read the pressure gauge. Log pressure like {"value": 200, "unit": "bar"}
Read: {"value": 19, "unit": "bar"}
